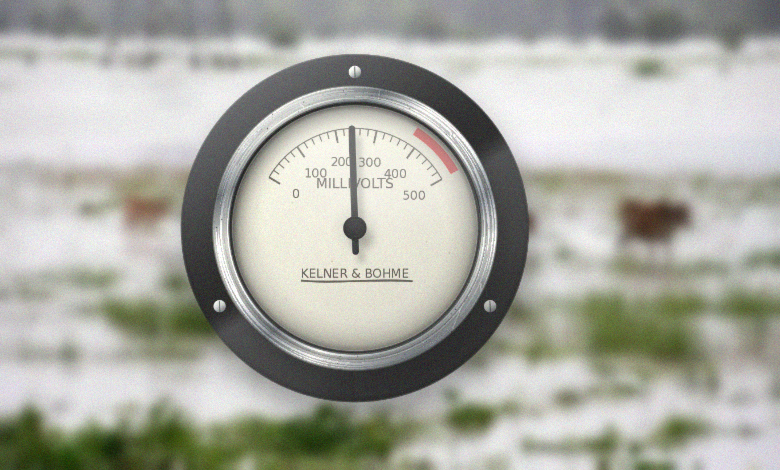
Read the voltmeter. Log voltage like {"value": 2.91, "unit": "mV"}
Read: {"value": 240, "unit": "mV"}
